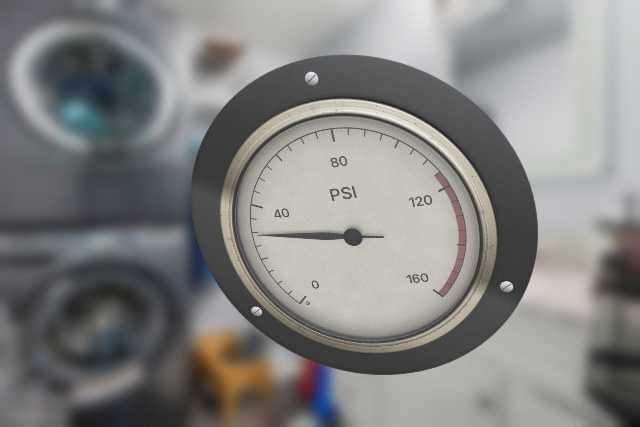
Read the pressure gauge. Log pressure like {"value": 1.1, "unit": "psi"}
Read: {"value": 30, "unit": "psi"}
